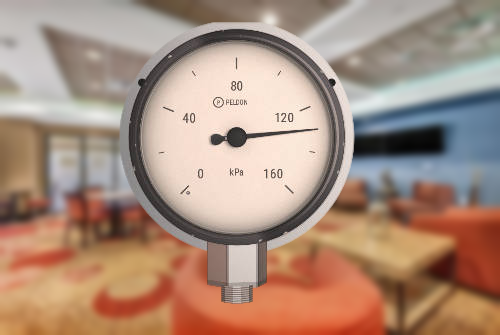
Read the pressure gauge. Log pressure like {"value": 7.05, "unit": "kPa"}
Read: {"value": 130, "unit": "kPa"}
